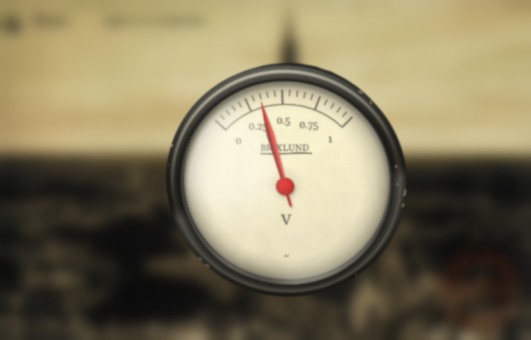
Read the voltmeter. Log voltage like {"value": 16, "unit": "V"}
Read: {"value": 0.35, "unit": "V"}
